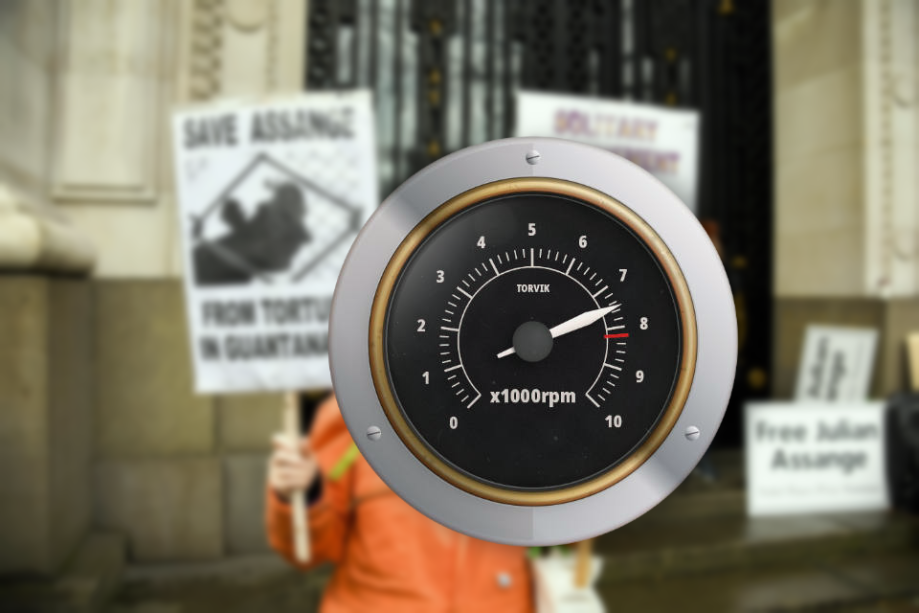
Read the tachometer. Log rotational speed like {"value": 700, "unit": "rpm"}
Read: {"value": 7500, "unit": "rpm"}
